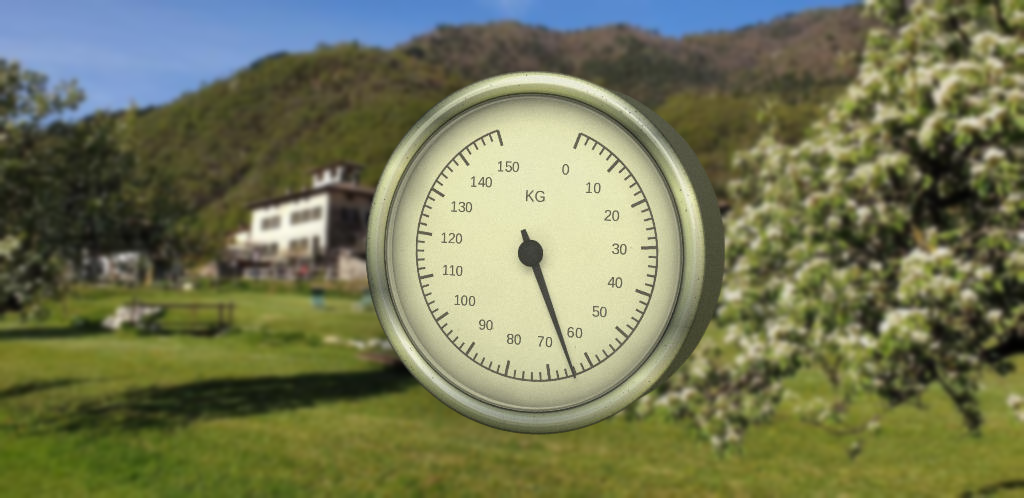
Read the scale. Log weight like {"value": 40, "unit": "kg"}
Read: {"value": 64, "unit": "kg"}
